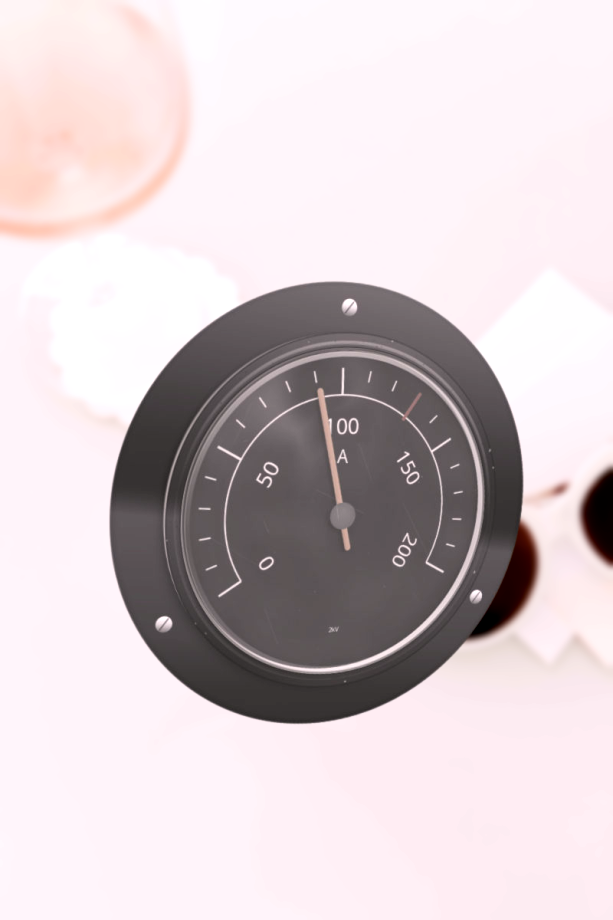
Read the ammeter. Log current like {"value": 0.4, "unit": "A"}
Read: {"value": 90, "unit": "A"}
